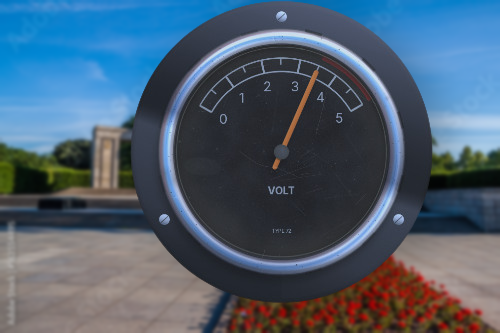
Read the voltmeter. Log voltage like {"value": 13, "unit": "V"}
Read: {"value": 3.5, "unit": "V"}
